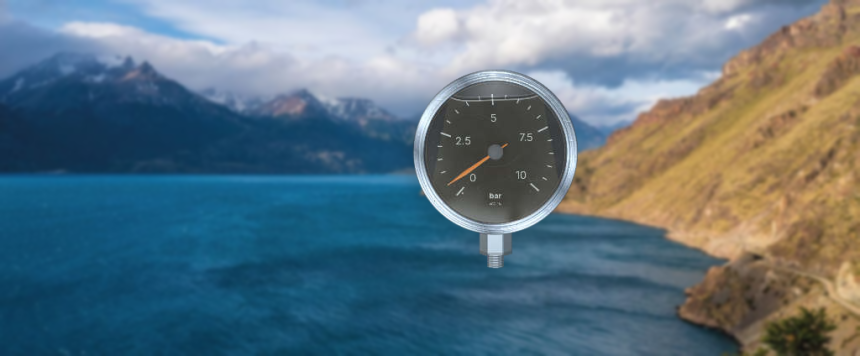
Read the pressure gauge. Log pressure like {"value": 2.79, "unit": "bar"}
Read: {"value": 0.5, "unit": "bar"}
